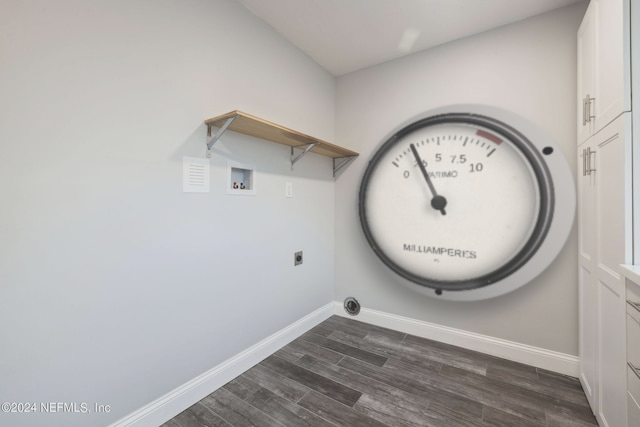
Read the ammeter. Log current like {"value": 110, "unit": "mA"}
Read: {"value": 2.5, "unit": "mA"}
